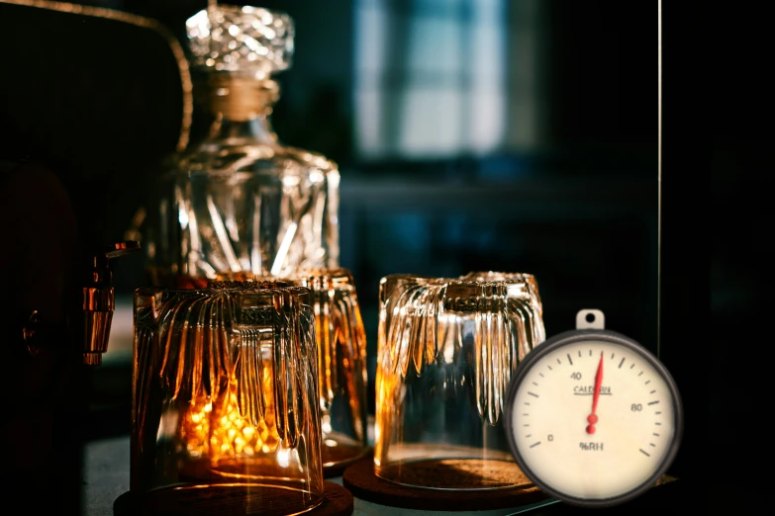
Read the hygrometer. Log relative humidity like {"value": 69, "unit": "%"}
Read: {"value": 52, "unit": "%"}
